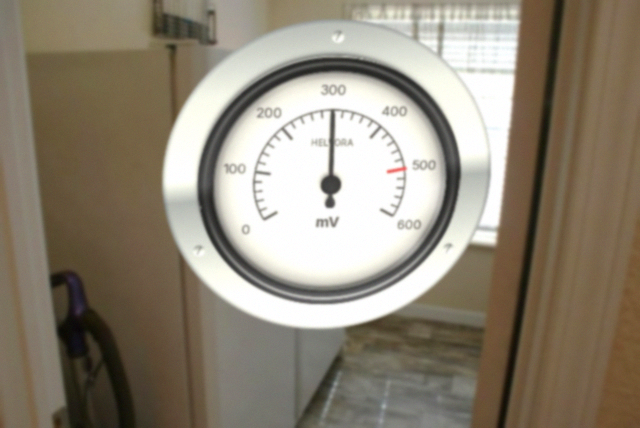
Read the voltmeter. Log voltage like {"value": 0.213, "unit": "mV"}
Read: {"value": 300, "unit": "mV"}
